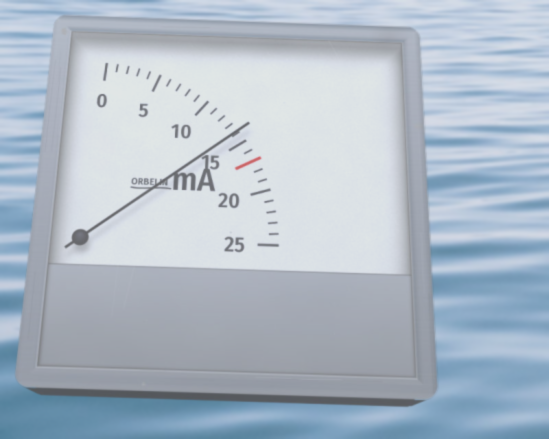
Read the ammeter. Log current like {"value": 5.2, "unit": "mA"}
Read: {"value": 14, "unit": "mA"}
